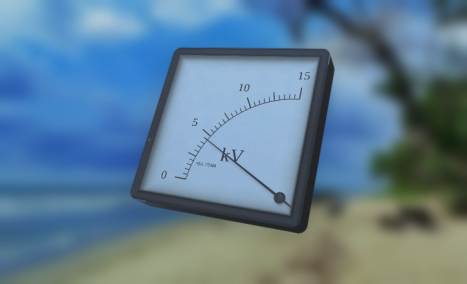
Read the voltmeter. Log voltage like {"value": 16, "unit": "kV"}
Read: {"value": 4.5, "unit": "kV"}
